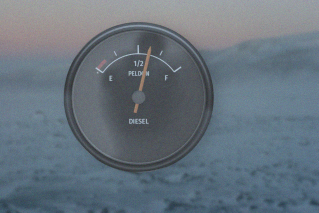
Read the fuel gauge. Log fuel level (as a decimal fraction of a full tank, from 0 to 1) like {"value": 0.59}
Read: {"value": 0.625}
